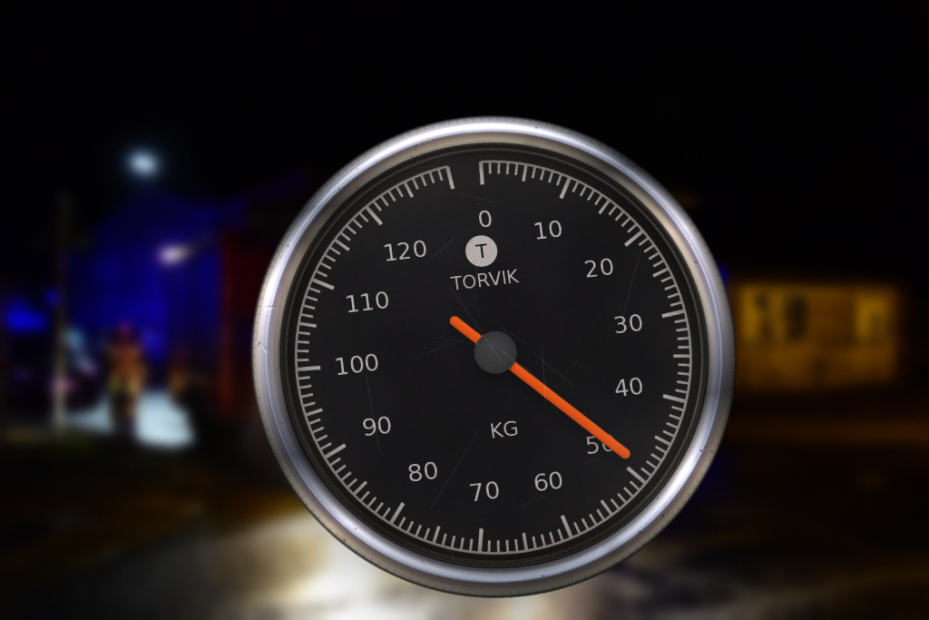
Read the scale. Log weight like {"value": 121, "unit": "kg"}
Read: {"value": 49, "unit": "kg"}
